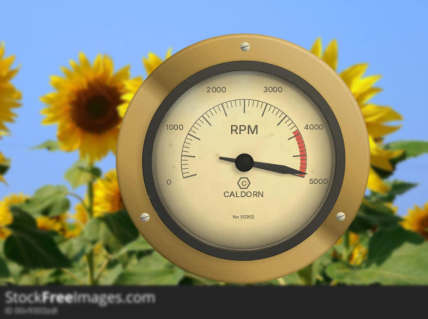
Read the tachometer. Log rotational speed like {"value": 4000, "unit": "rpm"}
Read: {"value": 4900, "unit": "rpm"}
